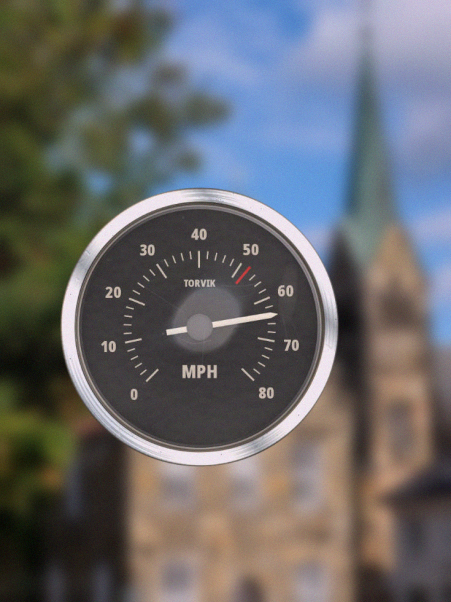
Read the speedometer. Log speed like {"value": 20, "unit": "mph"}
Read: {"value": 64, "unit": "mph"}
